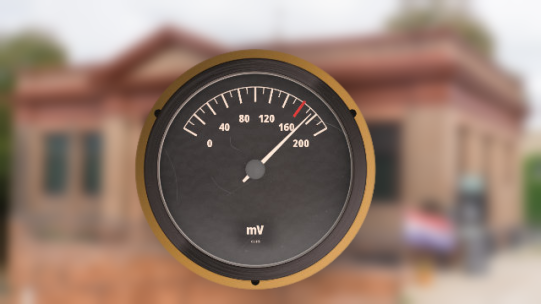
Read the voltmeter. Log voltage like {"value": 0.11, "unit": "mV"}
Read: {"value": 175, "unit": "mV"}
